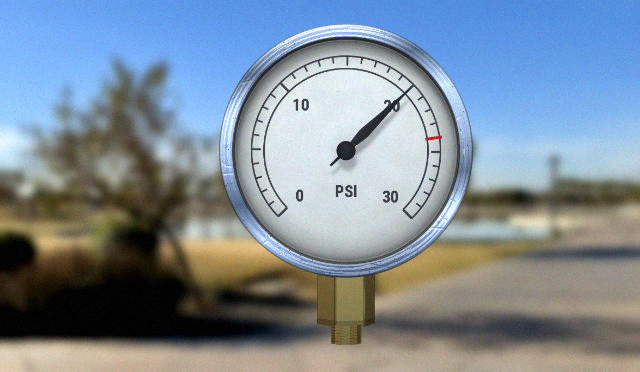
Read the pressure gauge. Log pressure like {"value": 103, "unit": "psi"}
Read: {"value": 20, "unit": "psi"}
